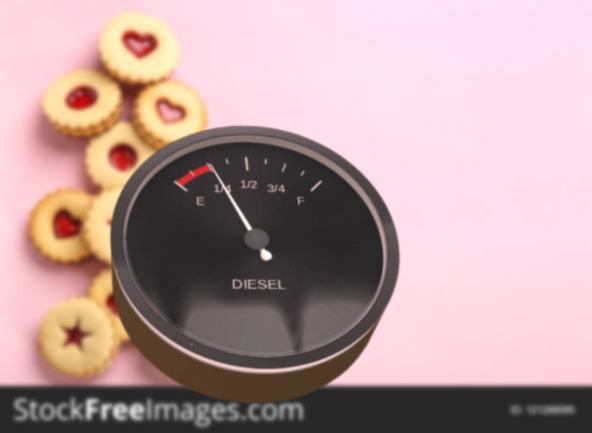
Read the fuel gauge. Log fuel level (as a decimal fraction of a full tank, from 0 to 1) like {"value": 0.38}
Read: {"value": 0.25}
